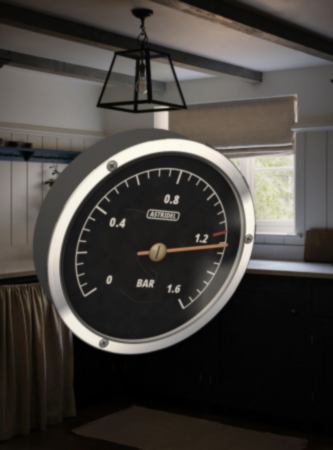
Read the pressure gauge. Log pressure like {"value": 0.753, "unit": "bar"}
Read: {"value": 1.25, "unit": "bar"}
